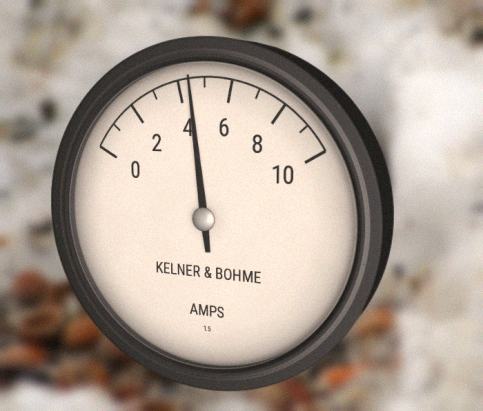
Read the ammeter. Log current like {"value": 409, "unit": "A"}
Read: {"value": 4.5, "unit": "A"}
